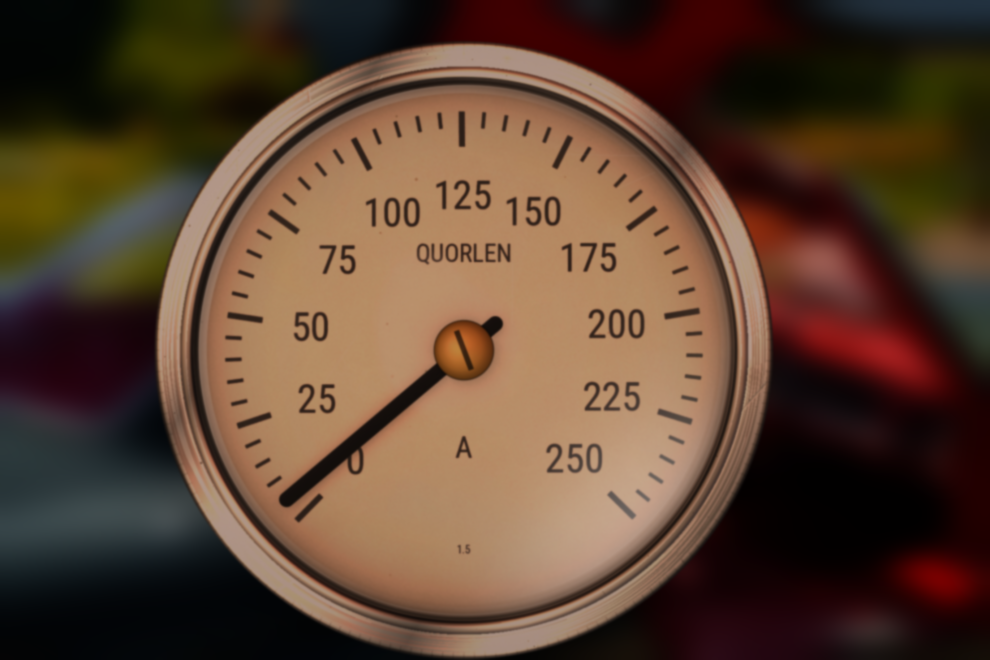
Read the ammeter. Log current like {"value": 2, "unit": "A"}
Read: {"value": 5, "unit": "A"}
